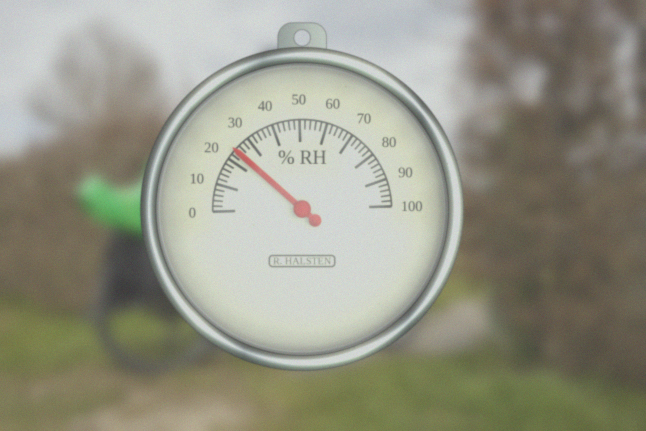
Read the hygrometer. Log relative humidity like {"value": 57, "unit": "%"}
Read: {"value": 24, "unit": "%"}
